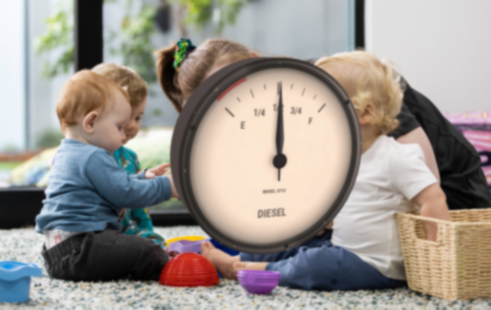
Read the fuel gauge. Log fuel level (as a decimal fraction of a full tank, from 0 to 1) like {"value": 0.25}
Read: {"value": 0.5}
